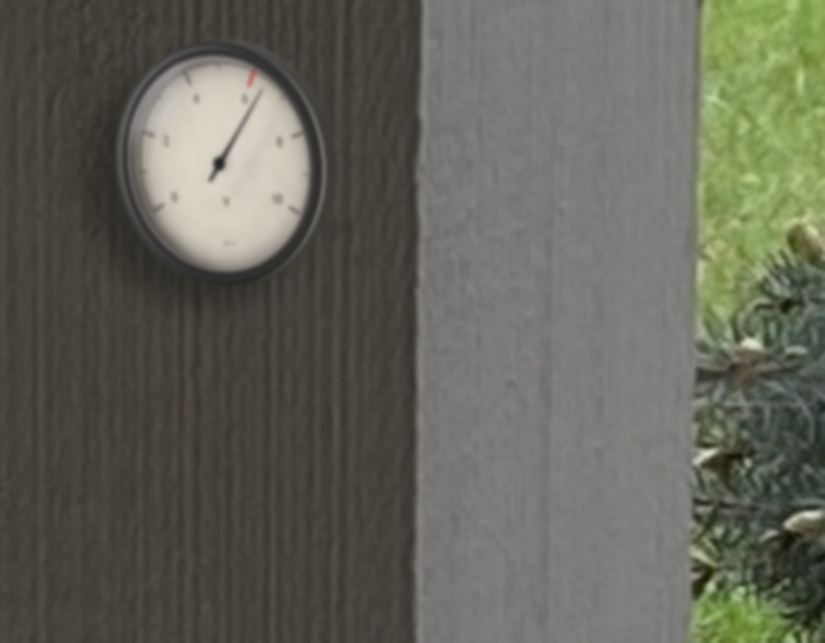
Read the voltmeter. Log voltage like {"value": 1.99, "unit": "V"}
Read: {"value": 6.5, "unit": "V"}
